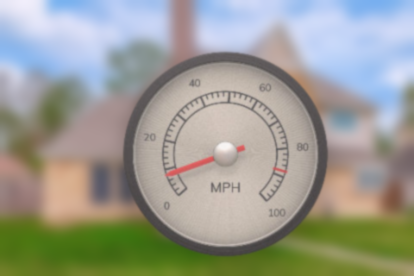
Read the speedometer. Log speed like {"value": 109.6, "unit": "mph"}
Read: {"value": 8, "unit": "mph"}
